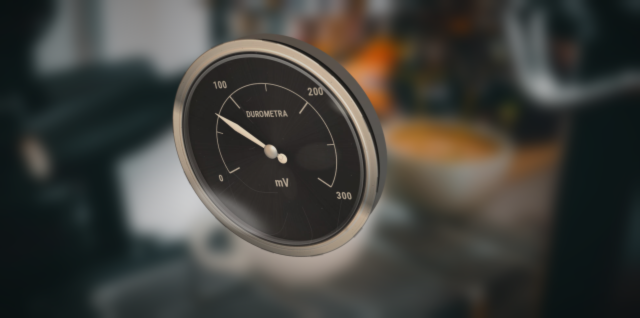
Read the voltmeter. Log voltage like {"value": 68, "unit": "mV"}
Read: {"value": 75, "unit": "mV"}
